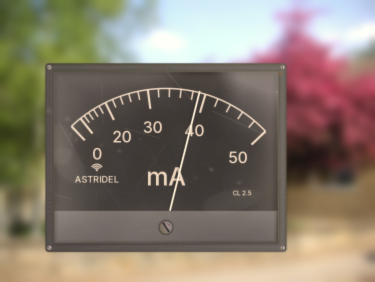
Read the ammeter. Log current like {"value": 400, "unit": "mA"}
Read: {"value": 39, "unit": "mA"}
